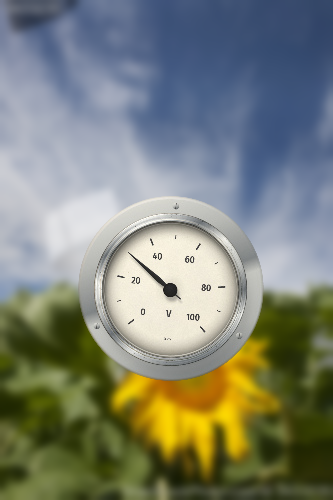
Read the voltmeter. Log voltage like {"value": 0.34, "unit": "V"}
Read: {"value": 30, "unit": "V"}
